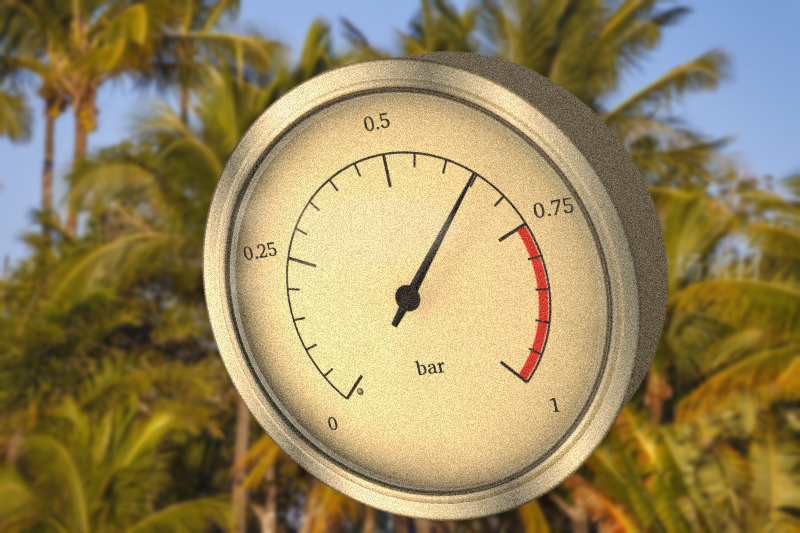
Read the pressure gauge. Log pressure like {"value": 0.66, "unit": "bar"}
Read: {"value": 0.65, "unit": "bar"}
